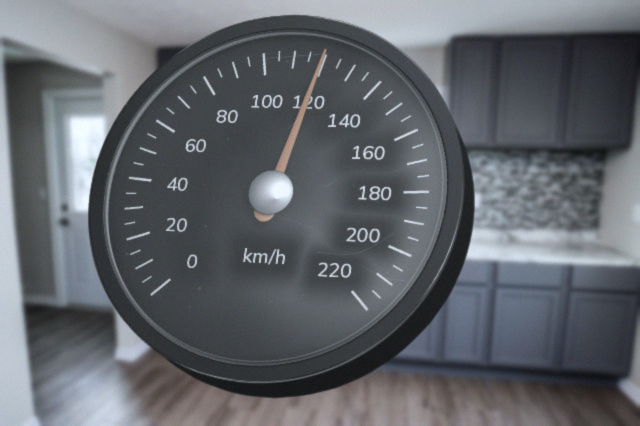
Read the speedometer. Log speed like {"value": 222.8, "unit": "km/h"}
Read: {"value": 120, "unit": "km/h"}
